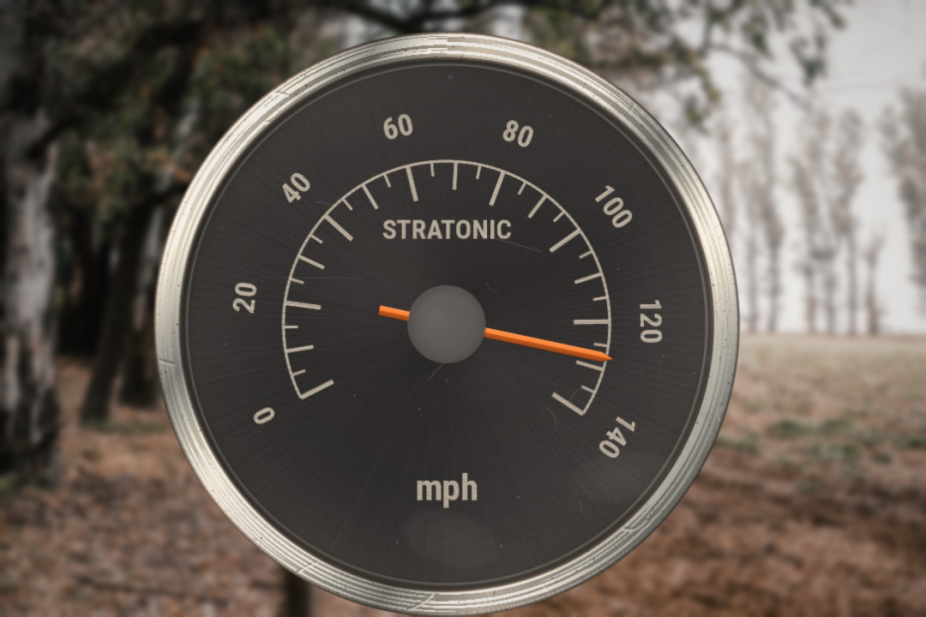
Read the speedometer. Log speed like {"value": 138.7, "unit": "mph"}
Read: {"value": 127.5, "unit": "mph"}
